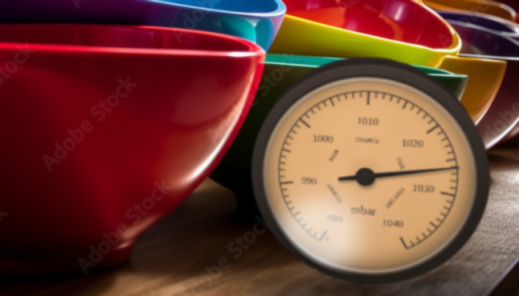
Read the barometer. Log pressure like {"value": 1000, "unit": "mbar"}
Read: {"value": 1026, "unit": "mbar"}
